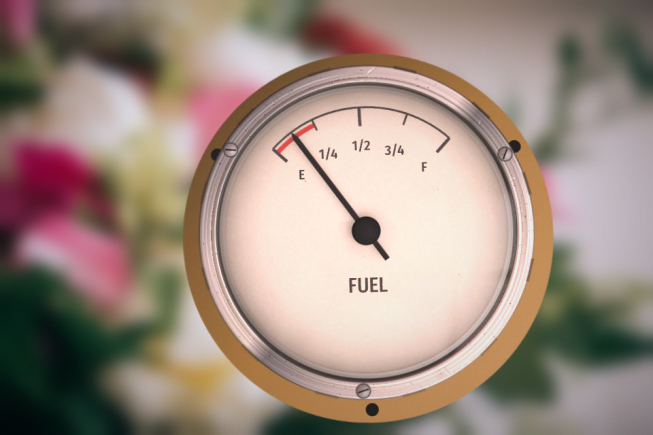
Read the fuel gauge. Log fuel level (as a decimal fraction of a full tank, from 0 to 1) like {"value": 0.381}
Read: {"value": 0.125}
